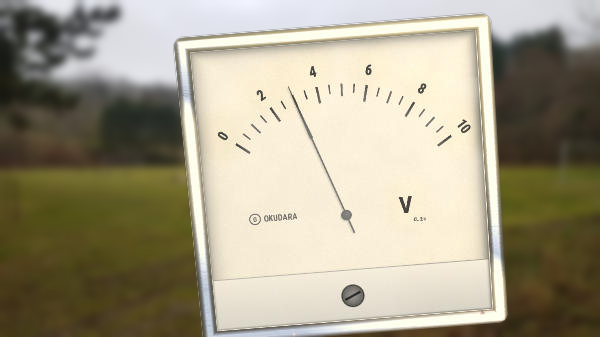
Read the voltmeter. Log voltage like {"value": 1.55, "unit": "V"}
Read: {"value": 3, "unit": "V"}
